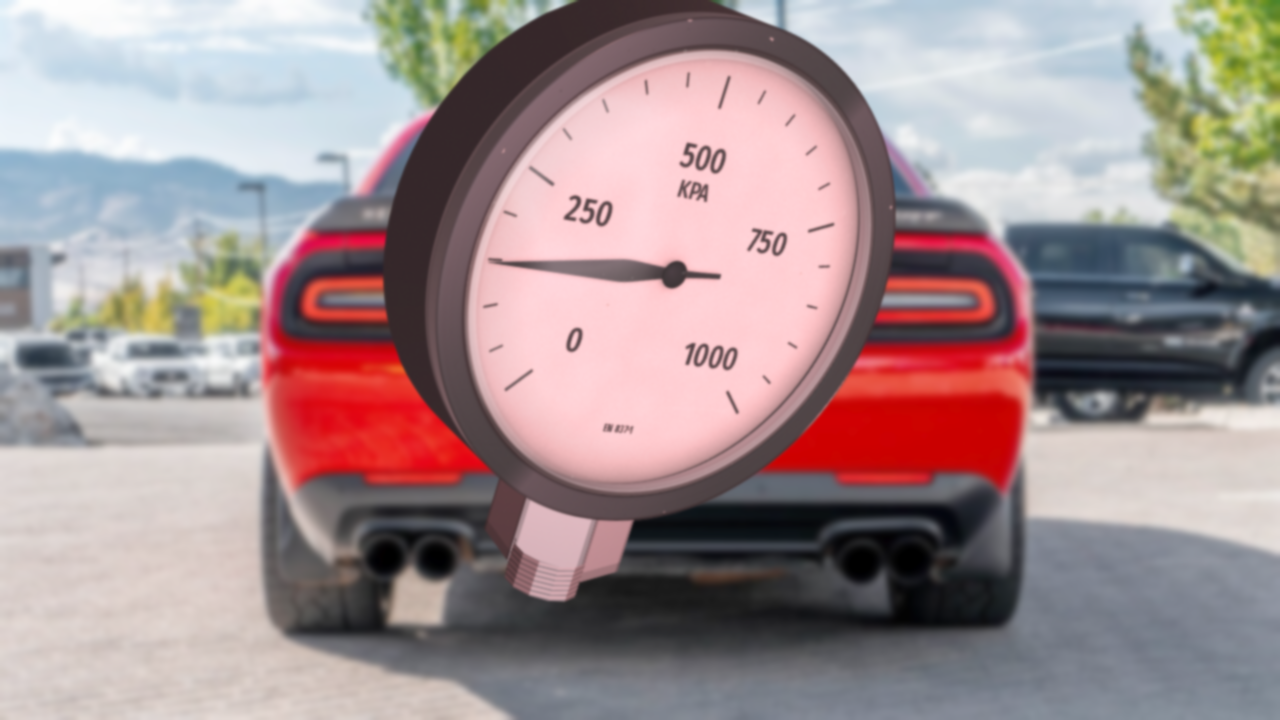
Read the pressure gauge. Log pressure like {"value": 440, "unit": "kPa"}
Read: {"value": 150, "unit": "kPa"}
